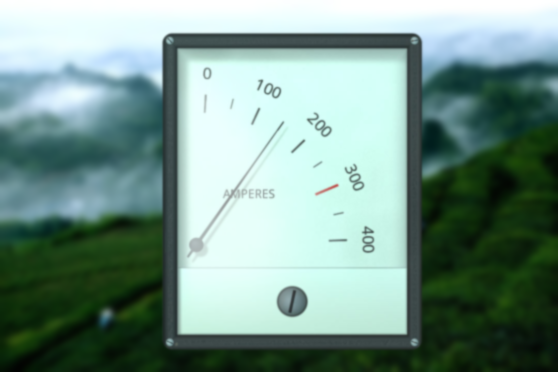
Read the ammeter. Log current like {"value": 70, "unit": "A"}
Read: {"value": 150, "unit": "A"}
